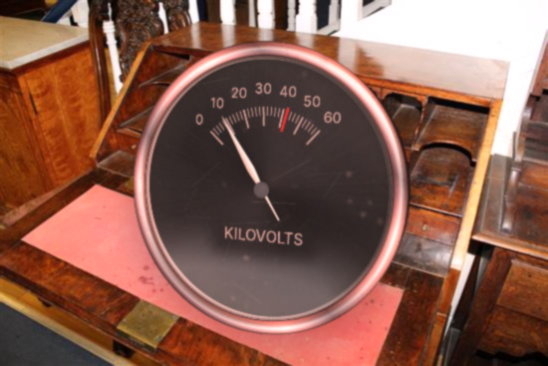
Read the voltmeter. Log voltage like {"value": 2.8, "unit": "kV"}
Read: {"value": 10, "unit": "kV"}
